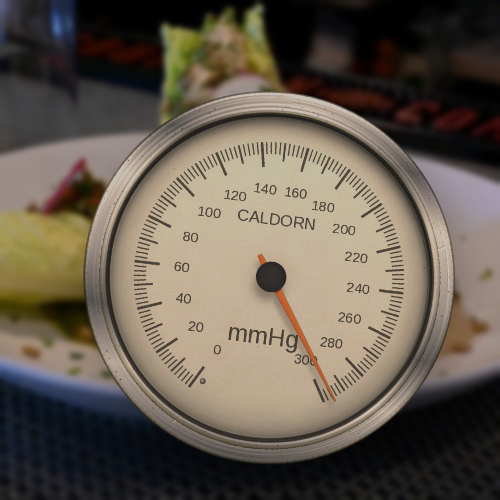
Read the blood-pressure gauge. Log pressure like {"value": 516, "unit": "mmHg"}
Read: {"value": 296, "unit": "mmHg"}
